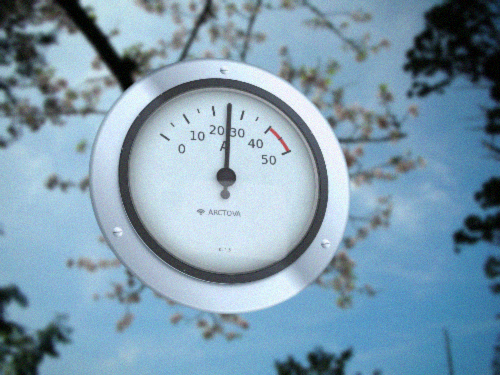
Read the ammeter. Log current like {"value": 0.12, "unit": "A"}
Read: {"value": 25, "unit": "A"}
